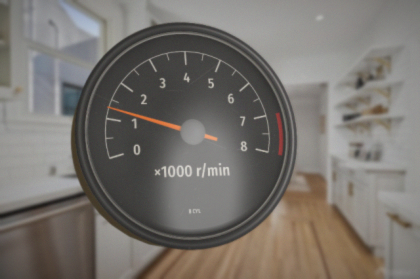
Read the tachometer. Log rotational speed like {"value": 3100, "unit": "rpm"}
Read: {"value": 1250, "unit": "rpm"}
